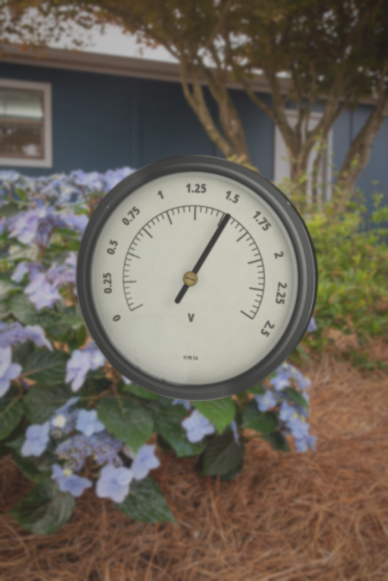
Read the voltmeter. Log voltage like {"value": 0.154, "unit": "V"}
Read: {"value": 1.55, "unit": "V"}
